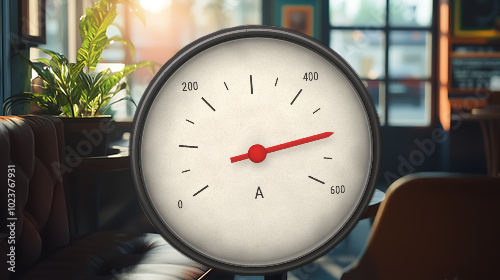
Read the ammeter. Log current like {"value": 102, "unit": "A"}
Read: {"value": 500, "unit": "A"}
